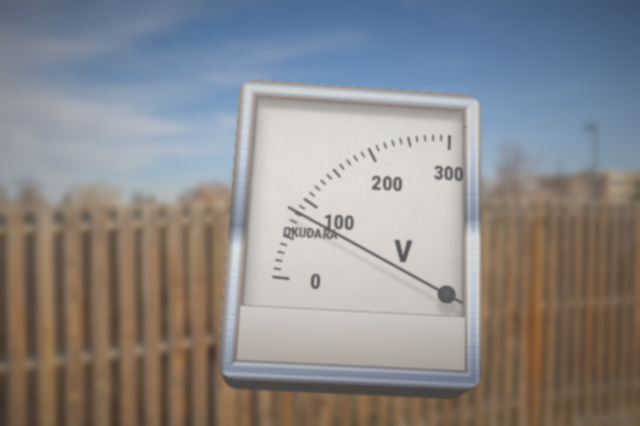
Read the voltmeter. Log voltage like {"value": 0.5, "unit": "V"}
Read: {"value": 80, "unit": "V"}
